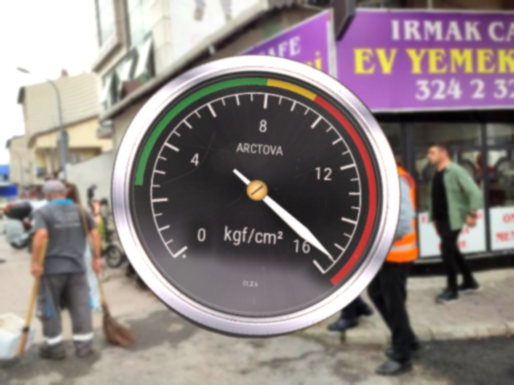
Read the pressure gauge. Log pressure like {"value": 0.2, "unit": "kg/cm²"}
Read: {"value": 15.5, "unit": "kg/cm²"}
